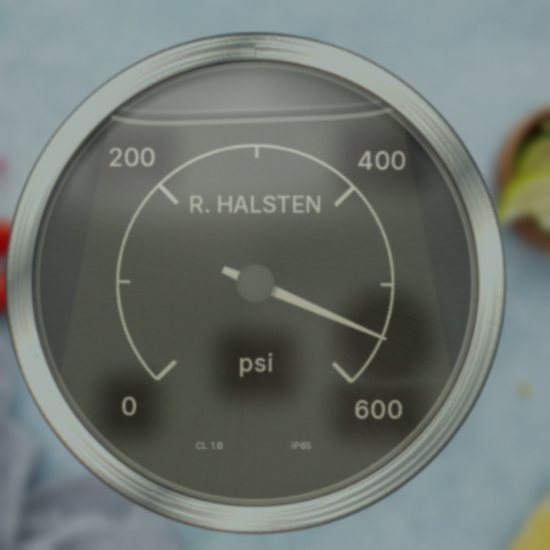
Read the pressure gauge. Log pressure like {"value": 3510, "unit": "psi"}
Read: {"value": 550, "unit": "psi"}
